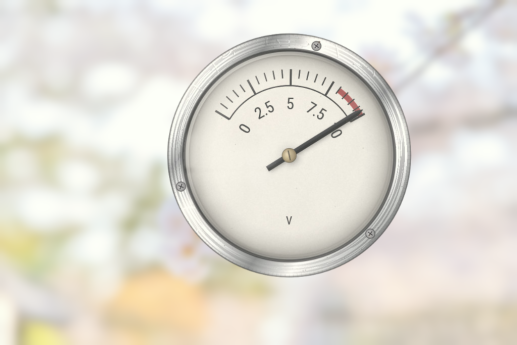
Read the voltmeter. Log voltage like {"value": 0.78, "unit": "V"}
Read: {"value": 9.75, "unit": "V"}
